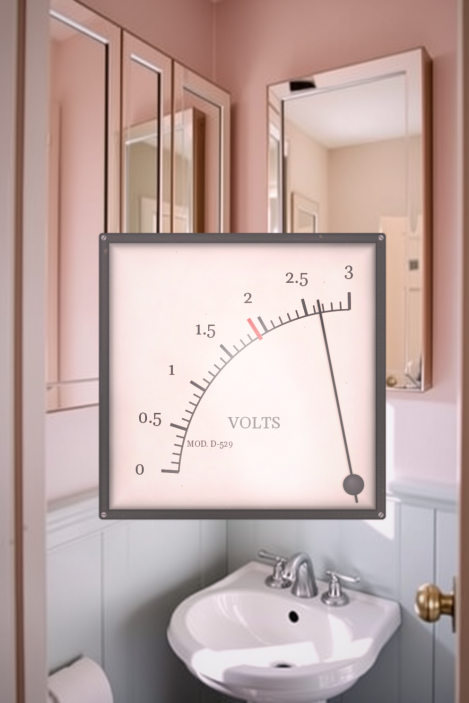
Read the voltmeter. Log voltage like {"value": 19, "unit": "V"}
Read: {"value": 2.65, "unit": "V"}
